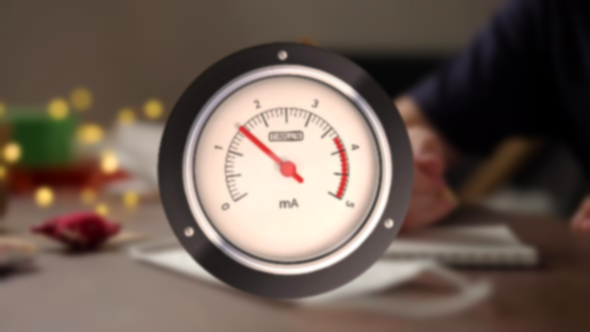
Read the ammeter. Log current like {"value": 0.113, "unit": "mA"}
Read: {"value": 1.5, "unit": "mA"}
